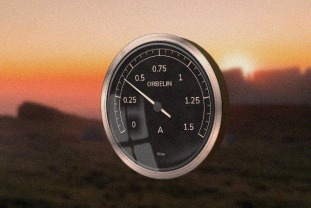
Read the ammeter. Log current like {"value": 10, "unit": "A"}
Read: {"value": 0.4, "unit": "A"}
